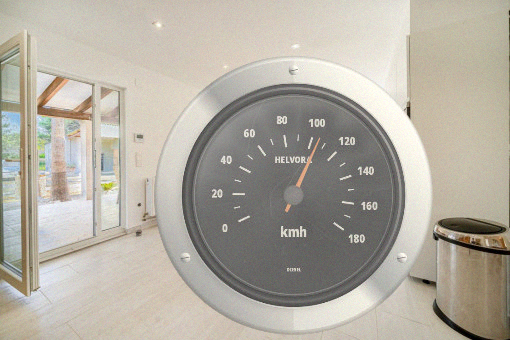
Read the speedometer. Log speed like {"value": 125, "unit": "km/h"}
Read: {"value": 105, "unit": "km/h"}
